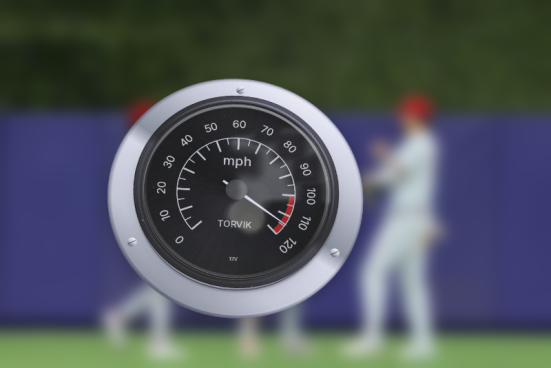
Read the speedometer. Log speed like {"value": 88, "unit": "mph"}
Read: {"value": 115, "unit": "mph"}
